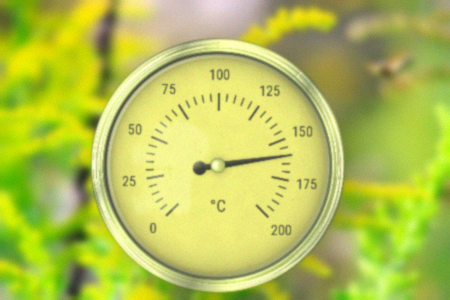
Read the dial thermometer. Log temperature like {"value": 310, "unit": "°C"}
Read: {"value": 160, "unit": "°C"}
